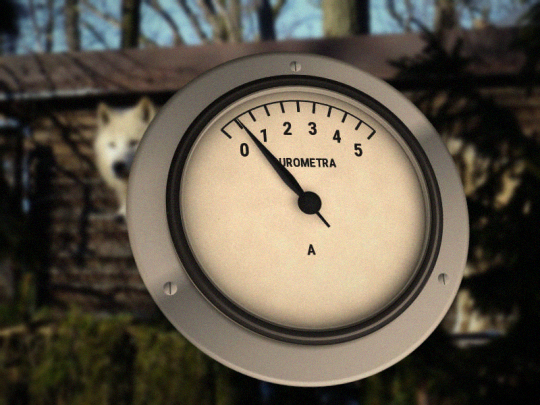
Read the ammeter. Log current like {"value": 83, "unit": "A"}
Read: {"value": 0.5, "unit": "A"}
